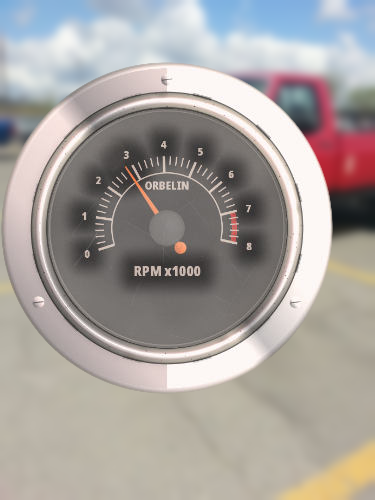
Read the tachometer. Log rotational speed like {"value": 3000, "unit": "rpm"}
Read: {"value": 2800, "unit": "rpm"}
